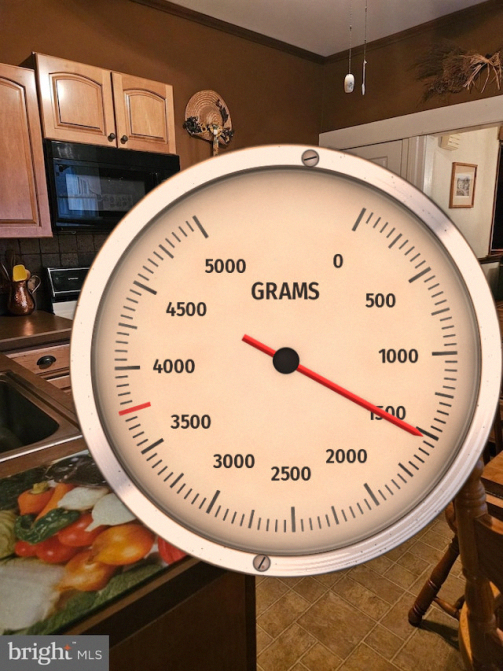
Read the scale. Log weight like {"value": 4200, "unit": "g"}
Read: {"value": 1525, "unit": "g"}
